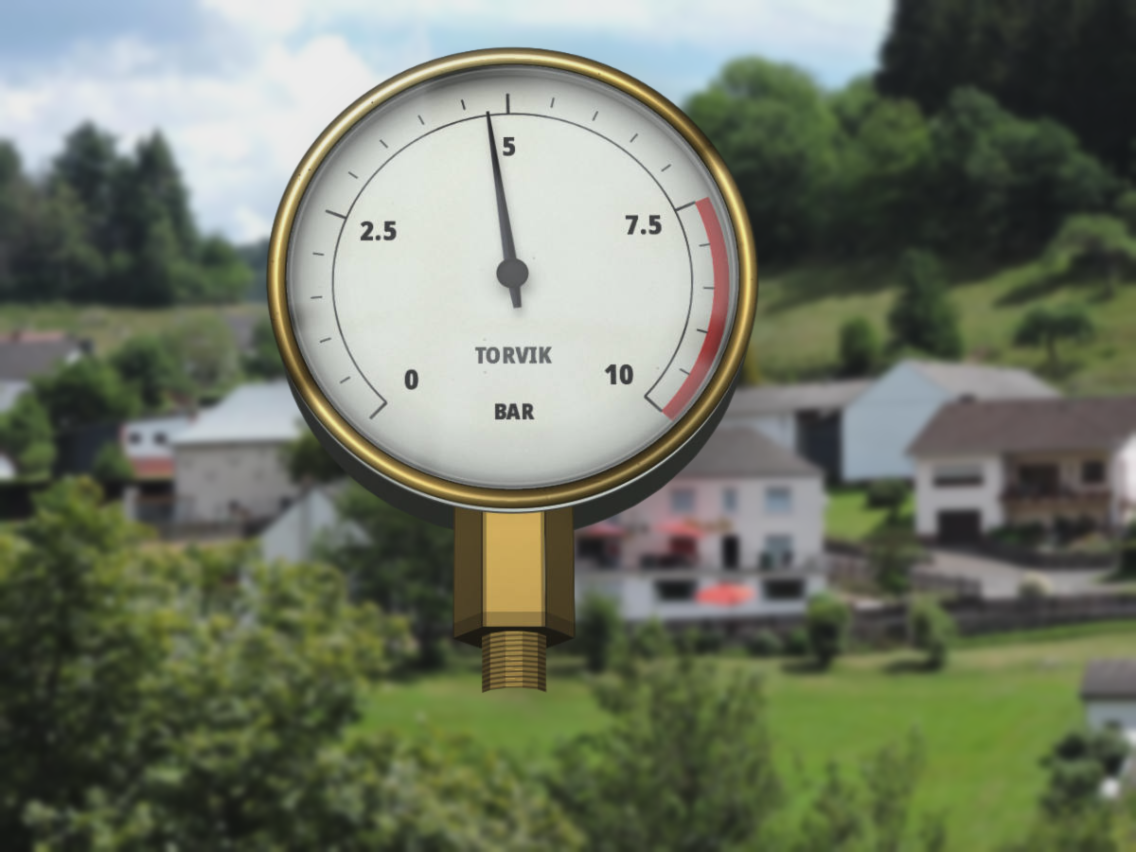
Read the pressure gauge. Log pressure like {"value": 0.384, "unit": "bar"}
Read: {"value": 4.75, "unit": "bar"}
